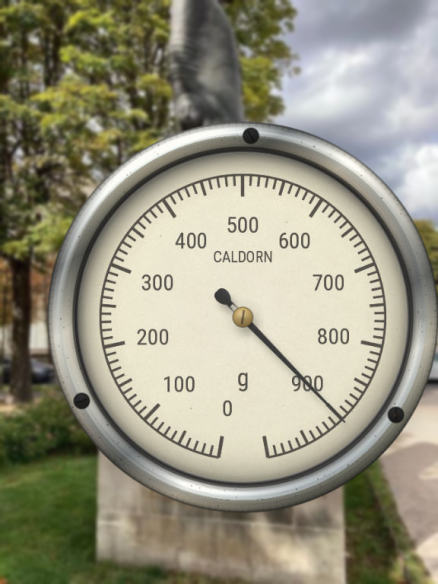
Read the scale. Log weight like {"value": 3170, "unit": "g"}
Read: {"value": 900, "unit": "g"}
